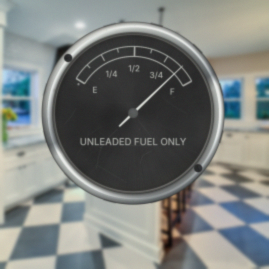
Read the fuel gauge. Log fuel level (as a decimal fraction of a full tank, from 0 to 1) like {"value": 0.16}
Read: {"value": 0.875}
